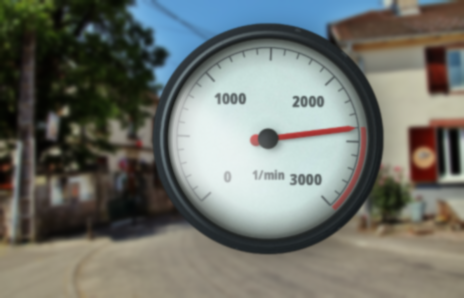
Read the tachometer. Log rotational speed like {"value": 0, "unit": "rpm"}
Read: {"value": 2400, "unit": "rpm"}
